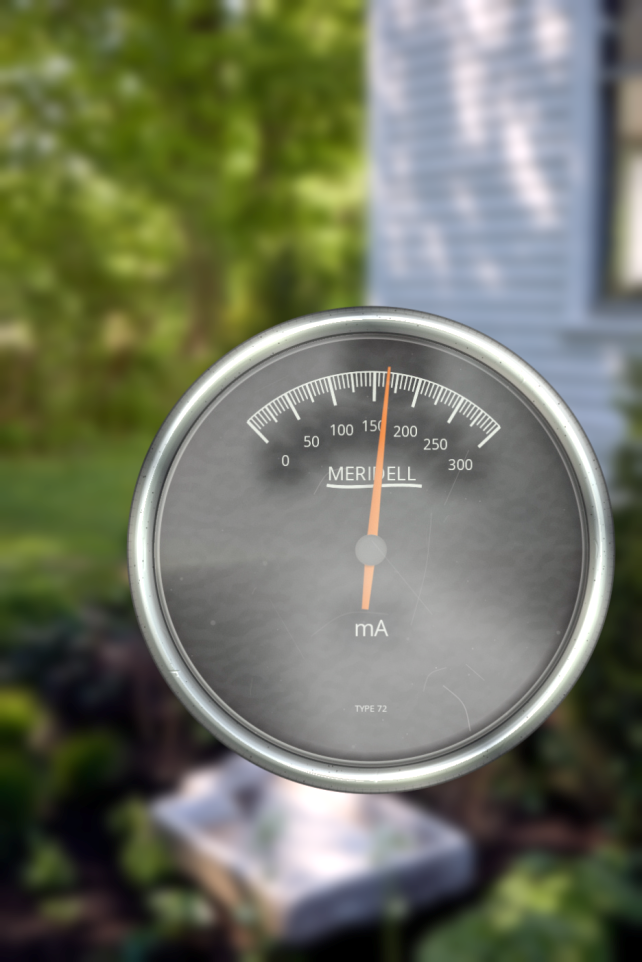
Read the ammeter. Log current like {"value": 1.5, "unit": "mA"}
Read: {"value": 165, "unit": "mA"}
